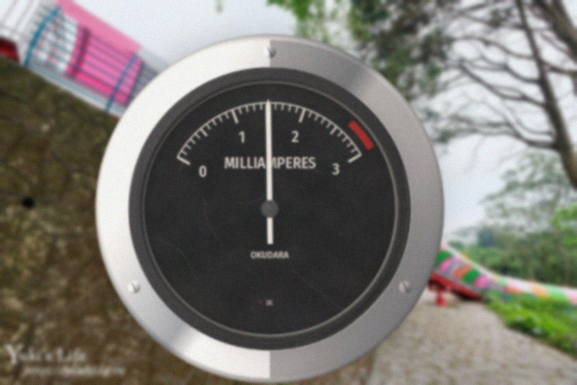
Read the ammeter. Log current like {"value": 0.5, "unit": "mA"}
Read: {"value": 1.5, "unit": "mA"}
